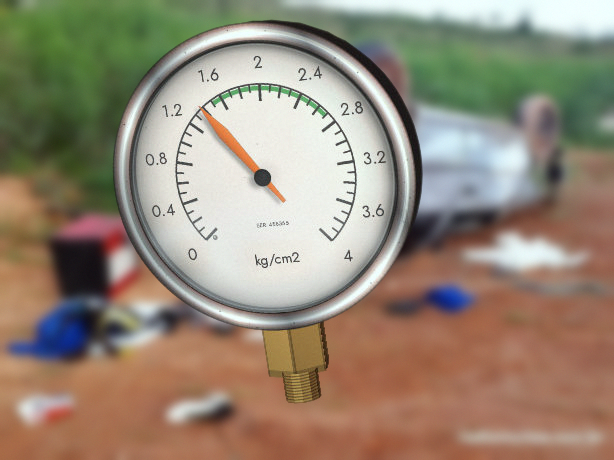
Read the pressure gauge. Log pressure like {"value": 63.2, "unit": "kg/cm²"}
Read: {"value": 1.4, "unit": "kg/cm²"}
